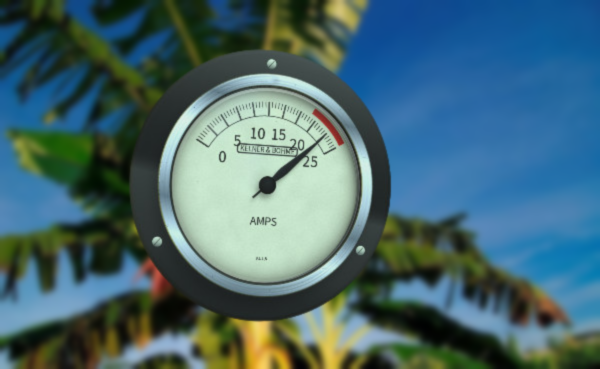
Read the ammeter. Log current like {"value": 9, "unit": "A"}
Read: {"value": 22.5, "unit": "A"}
